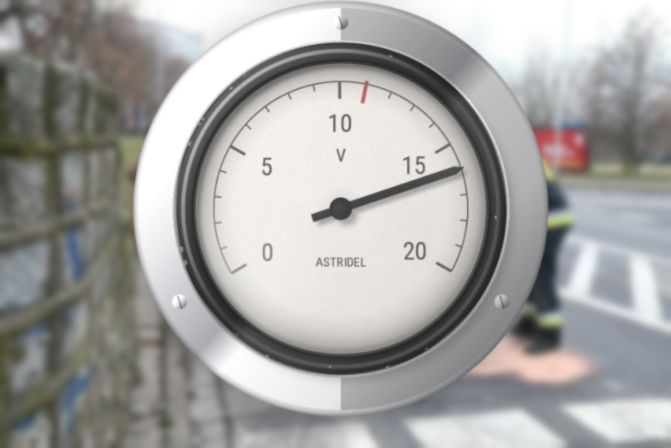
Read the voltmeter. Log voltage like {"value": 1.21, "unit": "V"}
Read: {"value": 16, "unit": "V"}
